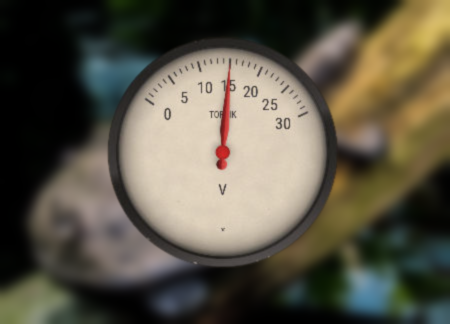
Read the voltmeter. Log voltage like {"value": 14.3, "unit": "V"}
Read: {"value": 15, "unit": "V"}
